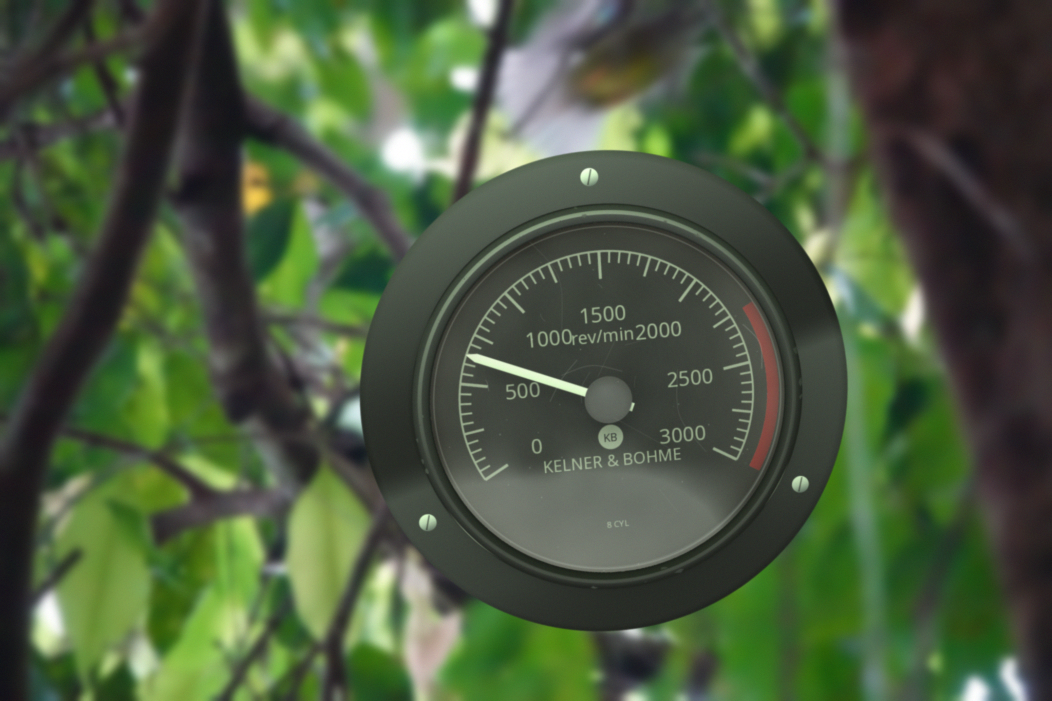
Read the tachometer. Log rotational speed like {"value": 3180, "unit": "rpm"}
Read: {"value": 650, "unit": "rpm"}
